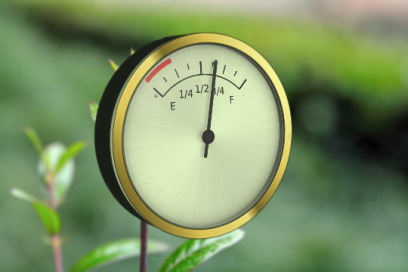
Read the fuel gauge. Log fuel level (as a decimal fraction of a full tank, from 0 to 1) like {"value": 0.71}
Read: {"value": 0.625}
